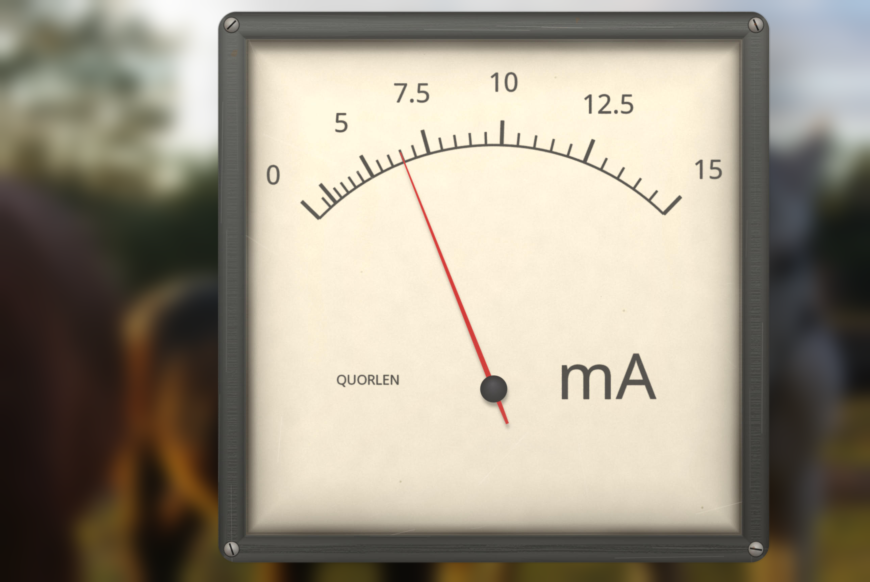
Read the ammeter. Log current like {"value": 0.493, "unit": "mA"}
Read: {"value": 6.5, "unit": "mA"}
